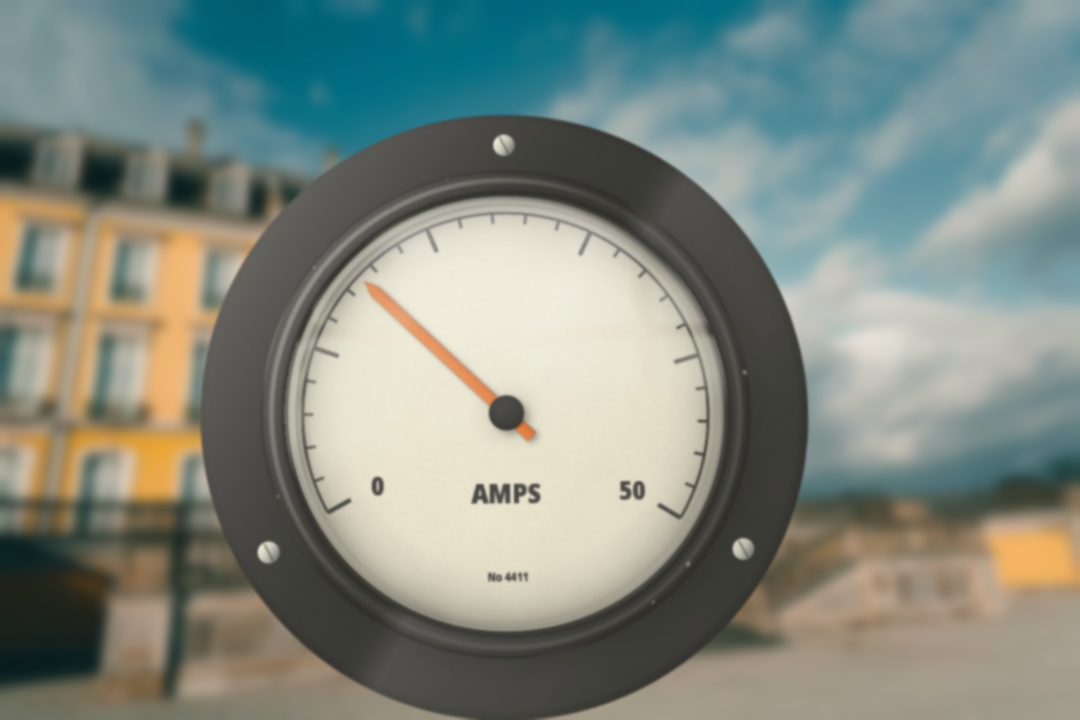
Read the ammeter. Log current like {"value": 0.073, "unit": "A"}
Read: {"value": 15, "unit": "A"}
